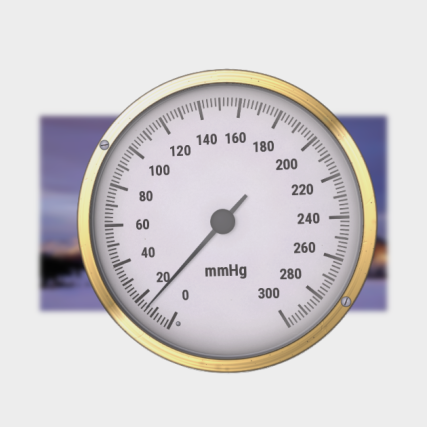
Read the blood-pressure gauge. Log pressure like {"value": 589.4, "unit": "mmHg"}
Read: {"value": 14, "unit": "mmHg"}
